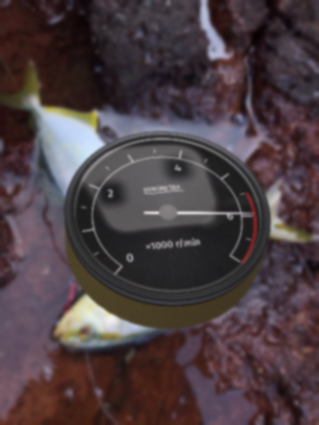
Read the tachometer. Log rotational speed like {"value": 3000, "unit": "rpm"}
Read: {"value": 6000, "unit": "rpm"}
